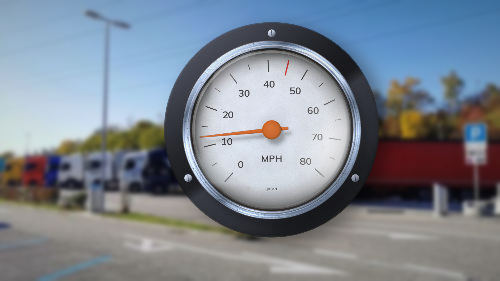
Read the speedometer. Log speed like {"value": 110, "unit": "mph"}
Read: {"value": 12.5, "unit": "mph"}
